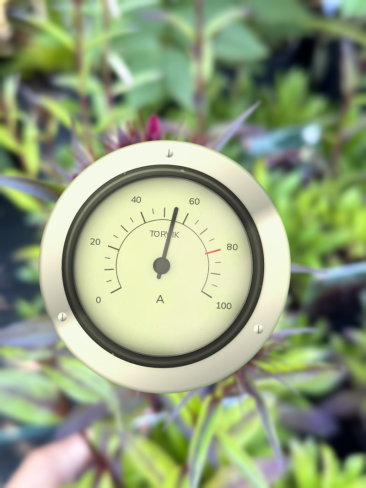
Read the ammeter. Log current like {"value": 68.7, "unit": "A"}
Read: {"value": 55, "unit": "A"}
